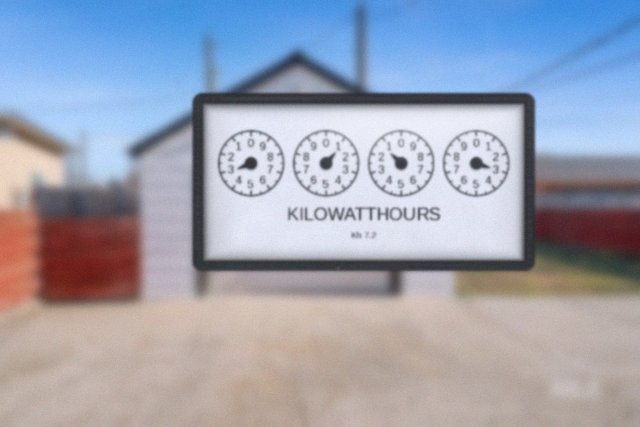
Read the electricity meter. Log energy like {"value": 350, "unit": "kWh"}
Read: {"value": 3113, "unit": "kWh"}
